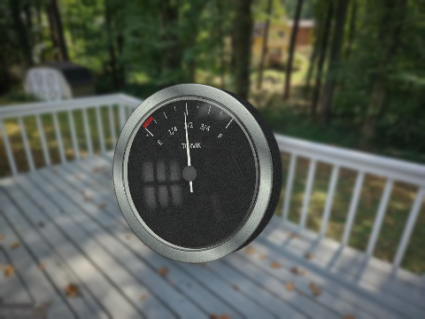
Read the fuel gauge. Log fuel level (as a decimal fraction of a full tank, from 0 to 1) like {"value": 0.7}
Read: {"value": 0.5}
